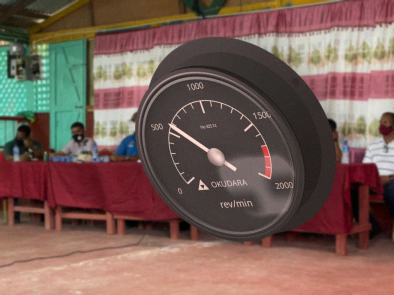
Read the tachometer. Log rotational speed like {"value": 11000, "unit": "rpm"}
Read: {"value": 600, "unit": "rpm"}
